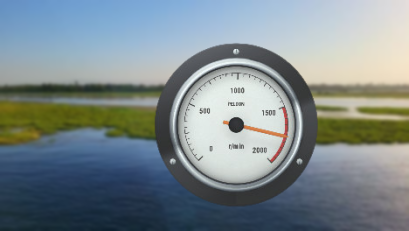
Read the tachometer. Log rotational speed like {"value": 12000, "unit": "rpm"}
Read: {"value": 1750, "unit": "rpm"}
